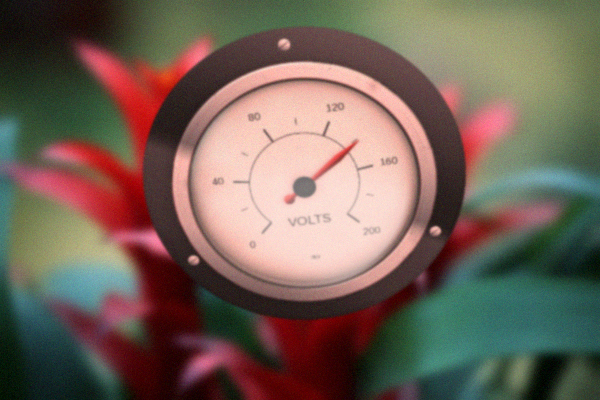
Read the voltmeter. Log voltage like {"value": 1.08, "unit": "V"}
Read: {"value": 140, "unit": "V"}
